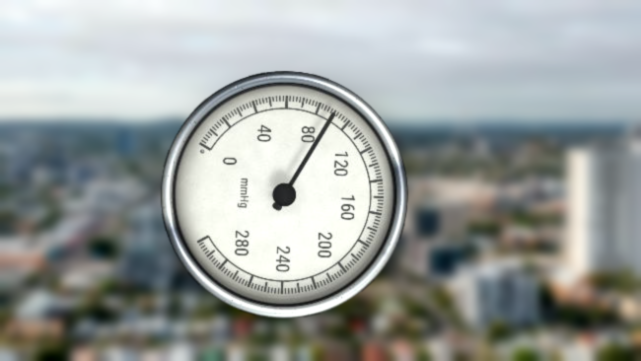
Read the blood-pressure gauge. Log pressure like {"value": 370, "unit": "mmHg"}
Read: {"value": 90, "unit": "mmHg"}
